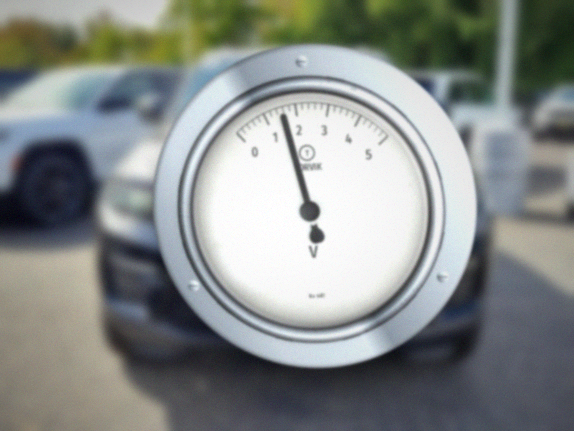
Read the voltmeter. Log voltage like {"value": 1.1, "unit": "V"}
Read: {"value": 1.6, "unit": "V"}
